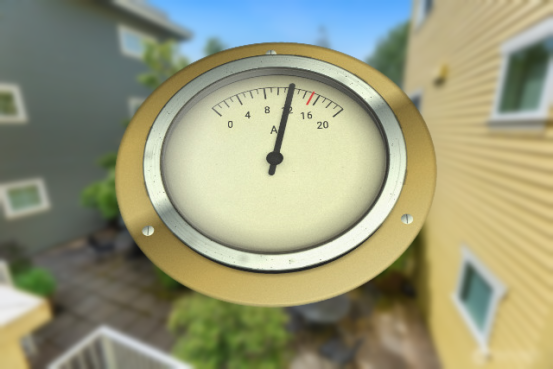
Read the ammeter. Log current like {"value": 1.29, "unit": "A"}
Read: {"value": 12, "unit": "A"}
